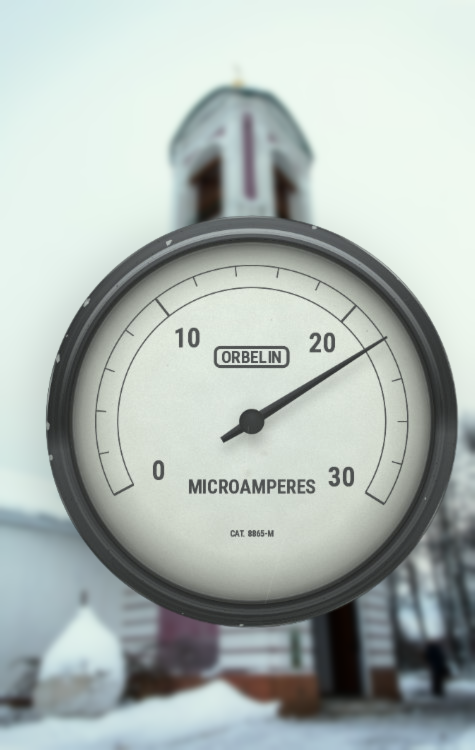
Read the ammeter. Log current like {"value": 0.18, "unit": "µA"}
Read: {"value": 22, "unit": "µA"}
